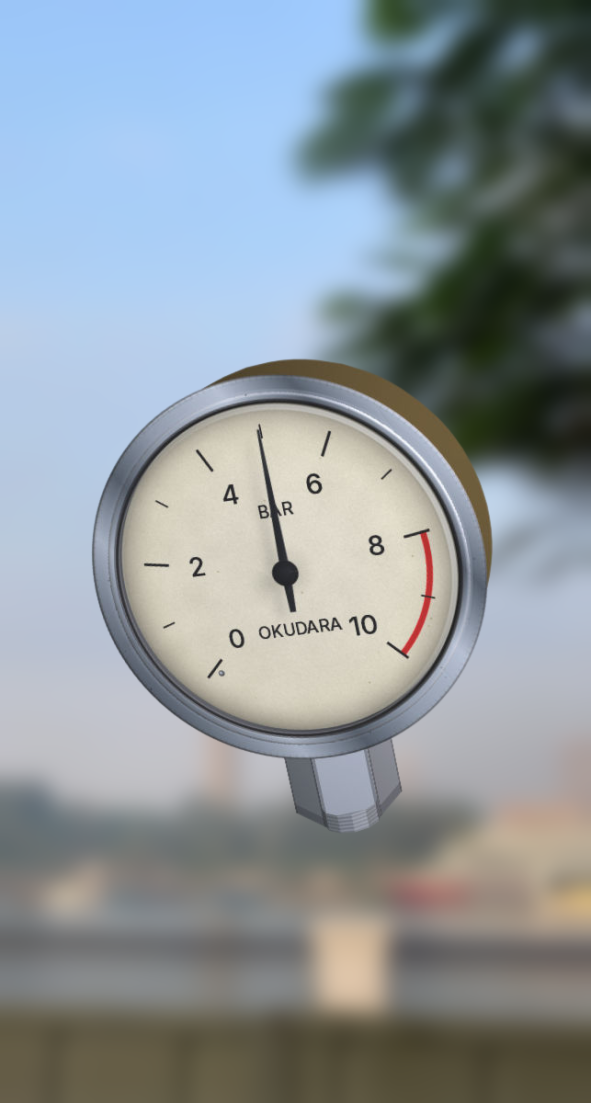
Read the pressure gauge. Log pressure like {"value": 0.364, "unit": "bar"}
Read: {"value": 5, "unit": "bar"}
